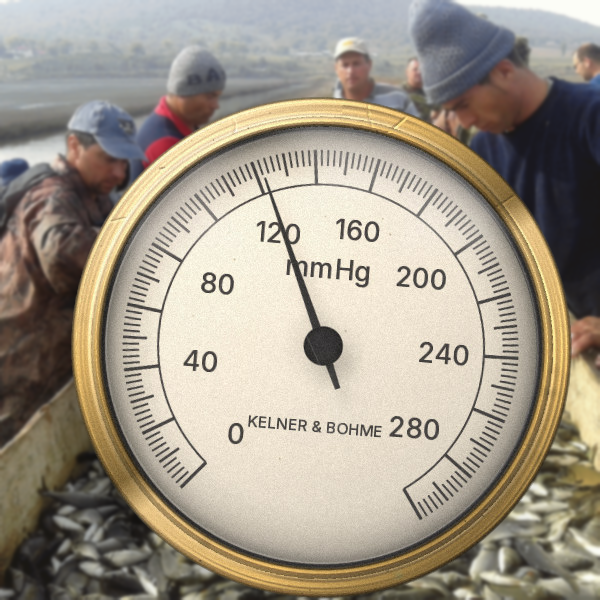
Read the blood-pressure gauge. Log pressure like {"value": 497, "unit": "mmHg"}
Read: {"value": 122, "unit": "mmHg"}
